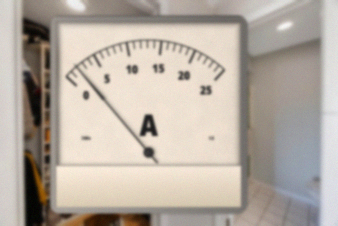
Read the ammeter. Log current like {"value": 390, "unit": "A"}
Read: {"value": 2, "unit": "A"}
